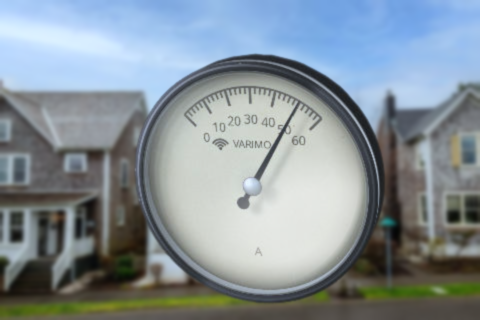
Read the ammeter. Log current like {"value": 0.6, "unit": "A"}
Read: {"value": 50, "unit": "A"}
